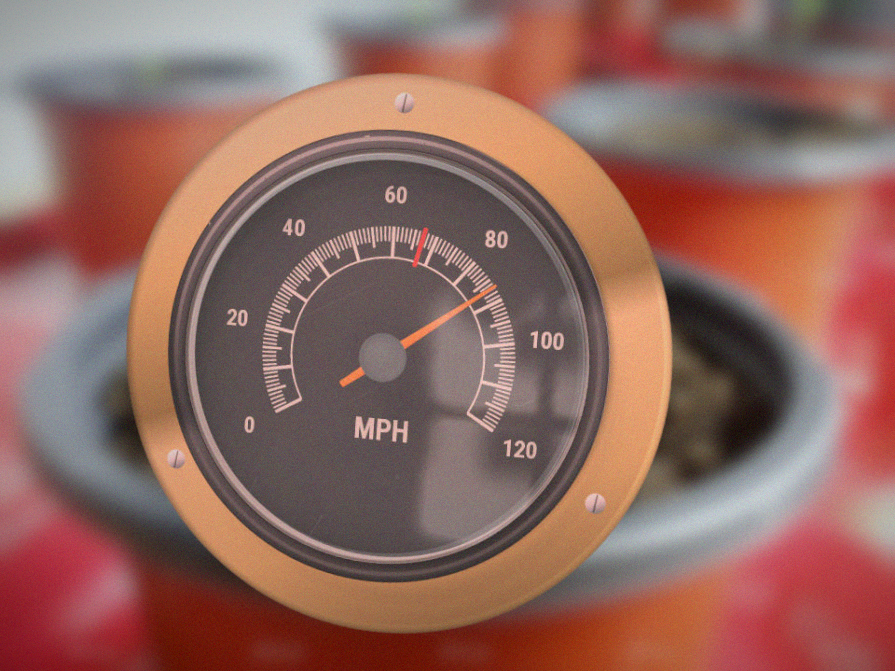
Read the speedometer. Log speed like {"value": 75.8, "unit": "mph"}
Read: {"value": 87, "unit": "mph"}
